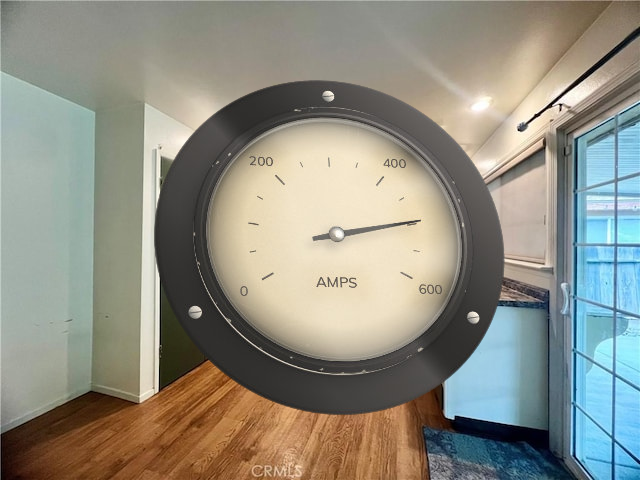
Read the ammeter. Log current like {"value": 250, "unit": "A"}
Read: {"value": 500, "unit": "A"}
